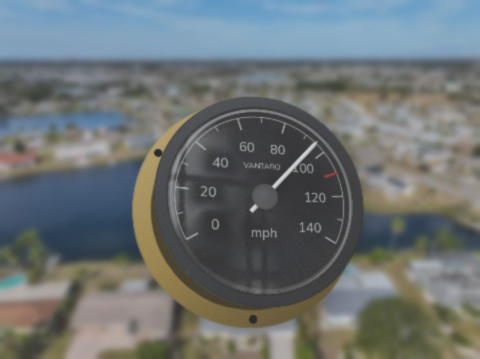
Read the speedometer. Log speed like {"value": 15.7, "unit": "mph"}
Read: {"value": 95, "unit": "mph"}
